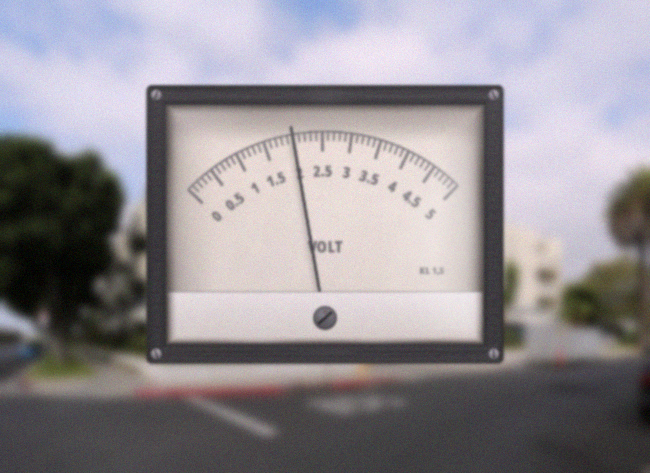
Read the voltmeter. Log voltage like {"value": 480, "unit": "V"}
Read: {"value": 2, "unit": "V"}
